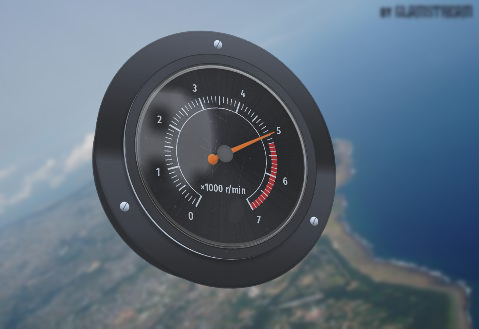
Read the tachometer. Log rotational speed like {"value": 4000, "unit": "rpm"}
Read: {"value": 5000, "unit": "rpm"}
